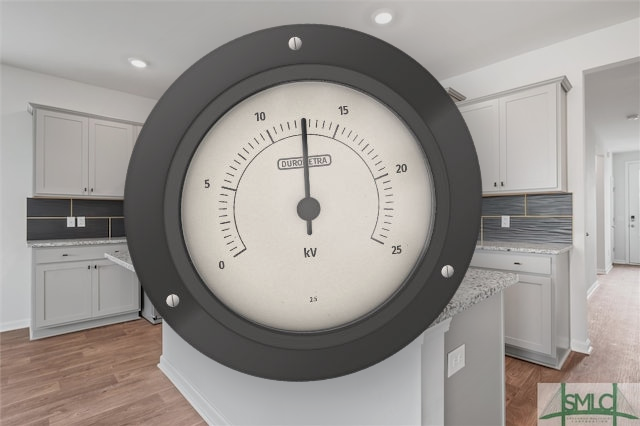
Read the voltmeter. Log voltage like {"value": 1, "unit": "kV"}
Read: {"value": 12.5, "unit": "kV"}
